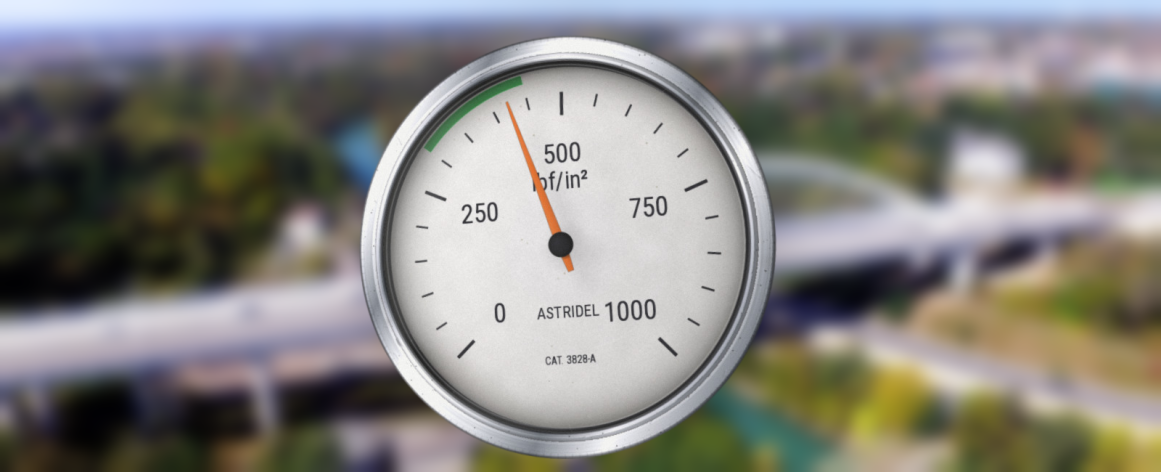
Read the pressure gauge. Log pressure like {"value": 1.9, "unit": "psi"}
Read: {"value": 425, "unit": "psi"}
